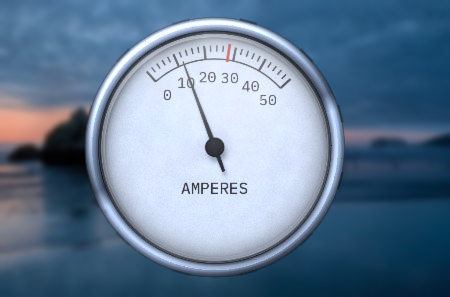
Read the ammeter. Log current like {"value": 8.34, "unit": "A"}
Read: {"value": 12, "unit": "A"}
